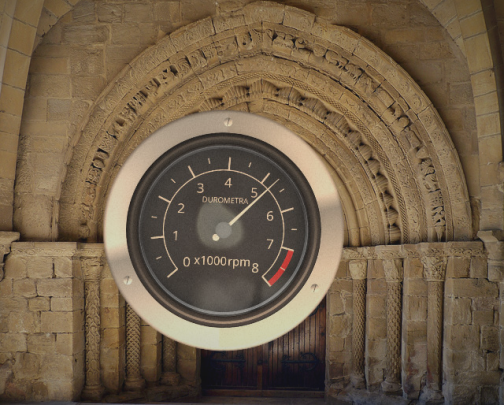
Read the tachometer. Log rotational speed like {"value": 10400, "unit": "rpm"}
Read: {"value": 5250, "unit": "rpm"}
